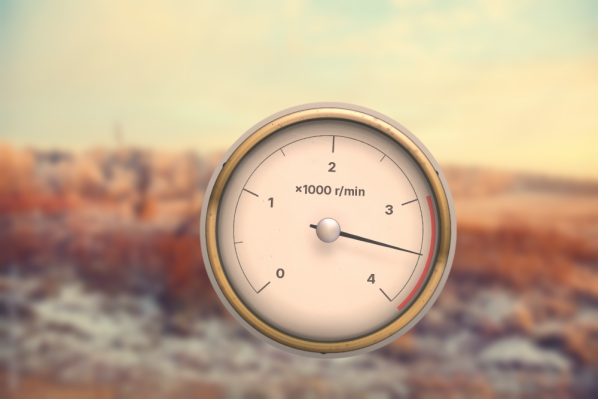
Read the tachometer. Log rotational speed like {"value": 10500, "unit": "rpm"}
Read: {"value": 3500, "unit": "rpm"}
